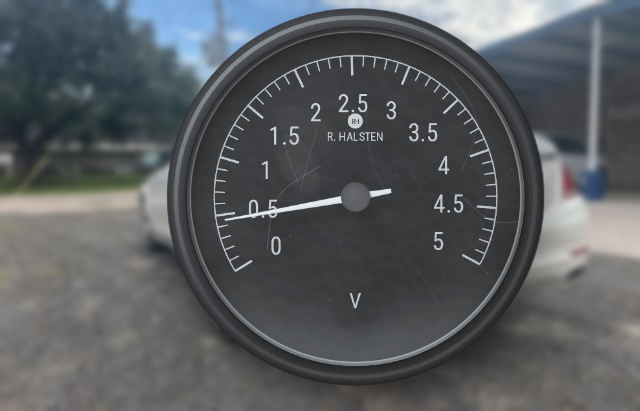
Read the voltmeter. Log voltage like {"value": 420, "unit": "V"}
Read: {"value": 0.45, "unit": "V"}
